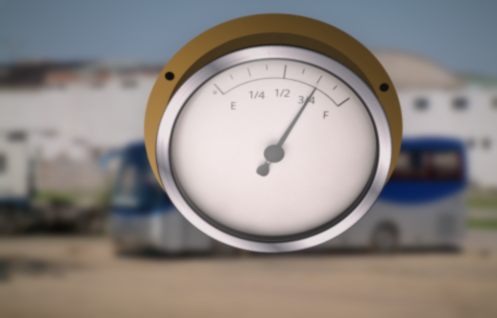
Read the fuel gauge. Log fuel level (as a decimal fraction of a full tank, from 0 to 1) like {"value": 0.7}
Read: {"value": 0.75}
